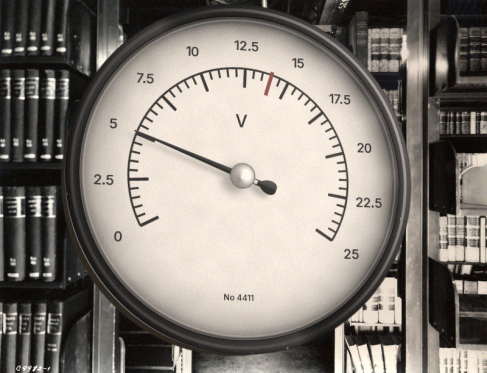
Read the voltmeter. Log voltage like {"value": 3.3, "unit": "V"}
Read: {"value": 5, "unit": "V"}
